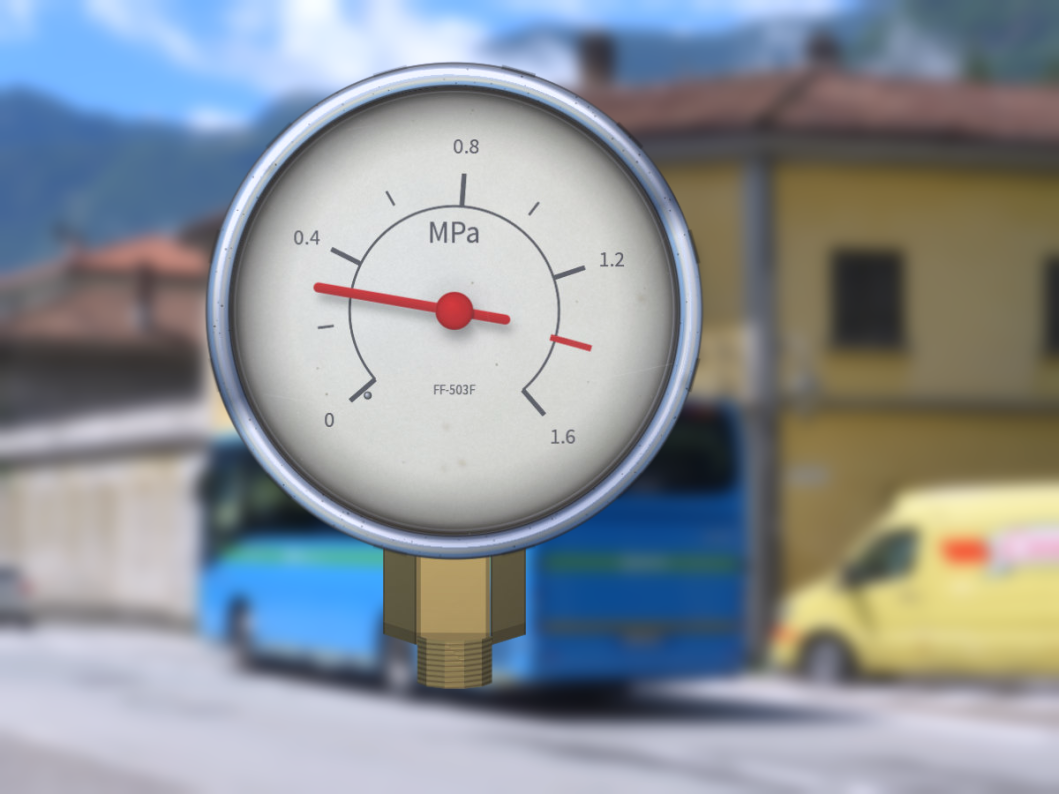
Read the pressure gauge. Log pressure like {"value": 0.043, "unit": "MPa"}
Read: {"value": 0.3, "unit": "MPa"}
